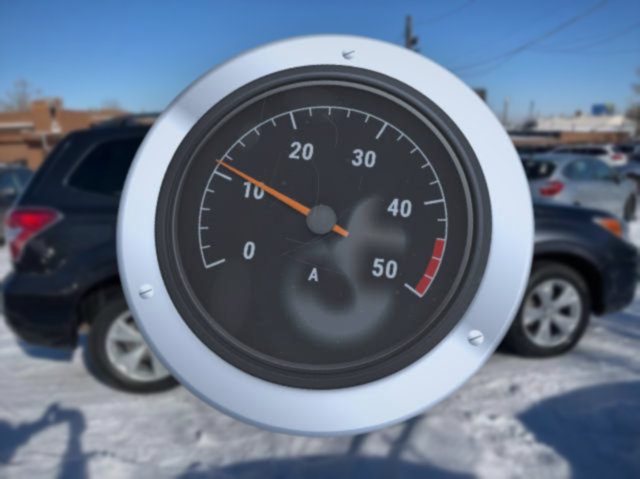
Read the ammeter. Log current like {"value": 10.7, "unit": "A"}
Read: {"value": 11, "unit": "A"}
